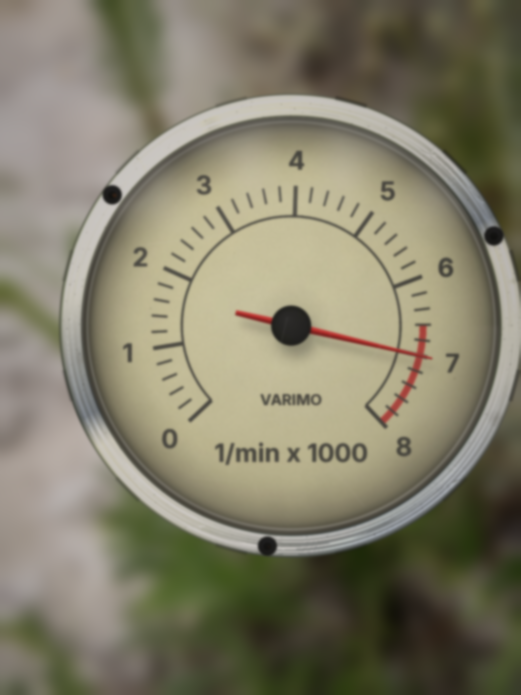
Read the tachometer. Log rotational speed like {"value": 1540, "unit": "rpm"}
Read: {"value": 7000, "unit": "rpm"}
